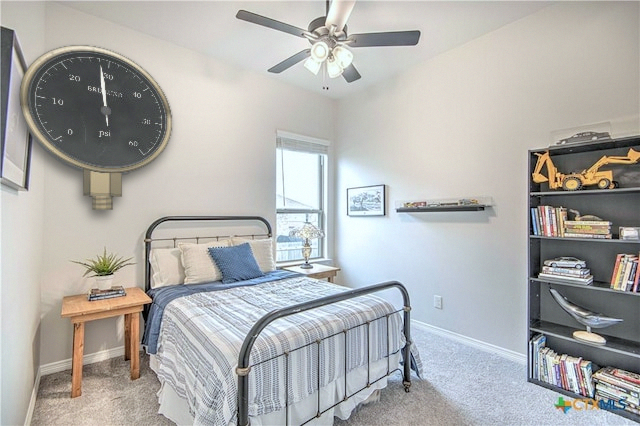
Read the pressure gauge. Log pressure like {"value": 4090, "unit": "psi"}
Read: {"value": 28, "unit": "psi"}
